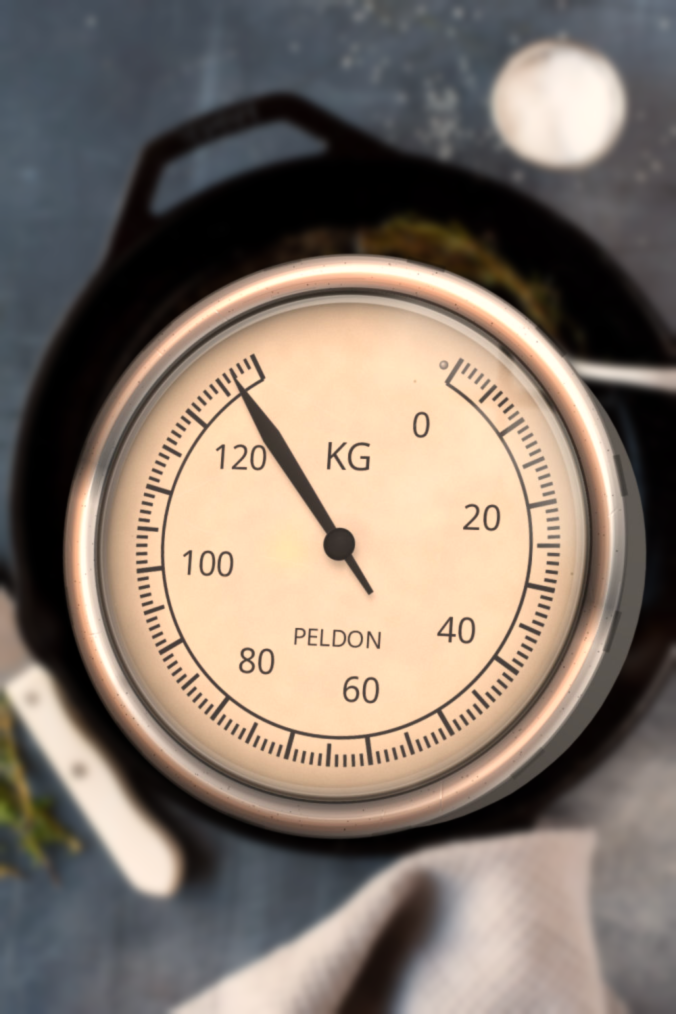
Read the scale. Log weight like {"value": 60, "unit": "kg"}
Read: {"value": 127, "unit": "kg"}
